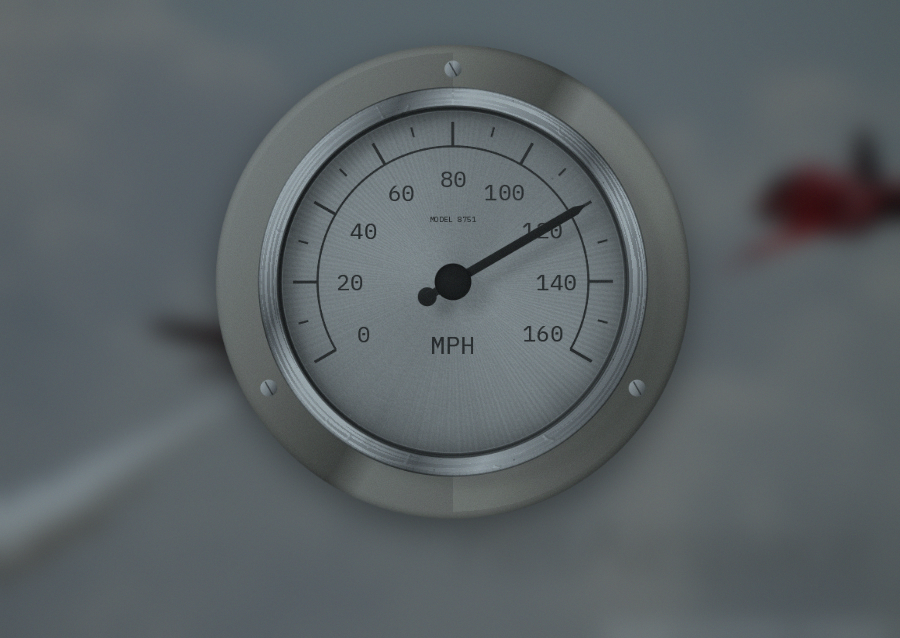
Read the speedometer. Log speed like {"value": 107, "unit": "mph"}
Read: {"value": 120, "unit": "mph"}
